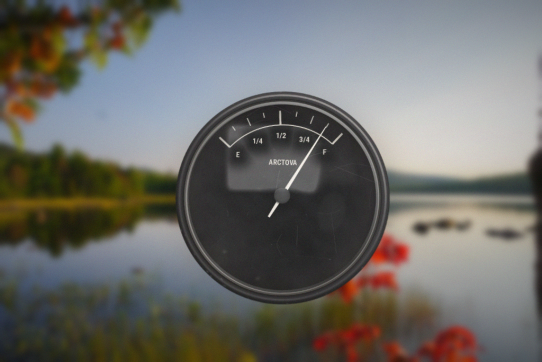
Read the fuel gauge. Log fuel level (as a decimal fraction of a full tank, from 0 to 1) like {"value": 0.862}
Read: {"value": 0.875}
